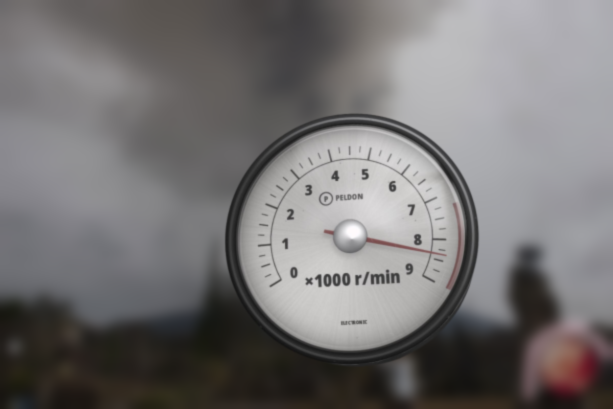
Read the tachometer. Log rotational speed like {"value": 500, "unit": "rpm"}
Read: {"value": 8375, "unit": "rpm"}
